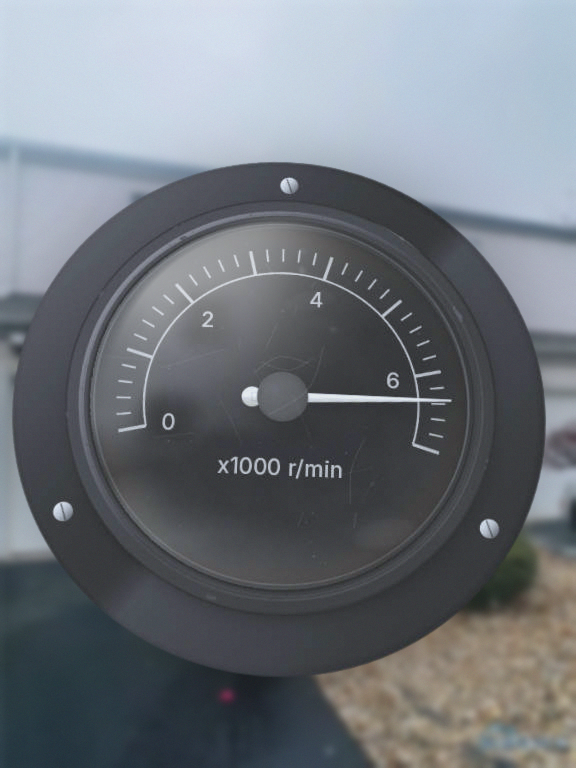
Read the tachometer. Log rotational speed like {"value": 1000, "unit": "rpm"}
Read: {"value": 6400, "unit": "rpm"}
